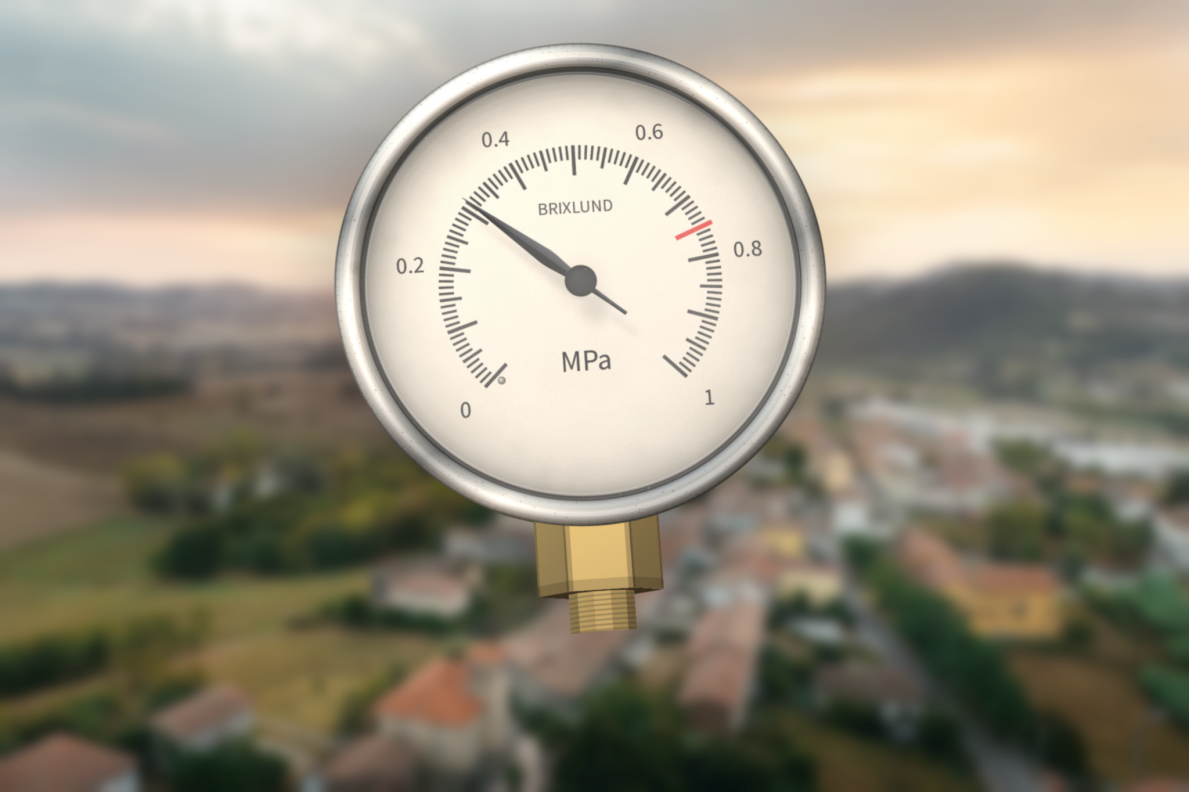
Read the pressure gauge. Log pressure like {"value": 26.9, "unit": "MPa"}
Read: {"value": 0.31, "unit": "MPa"}
